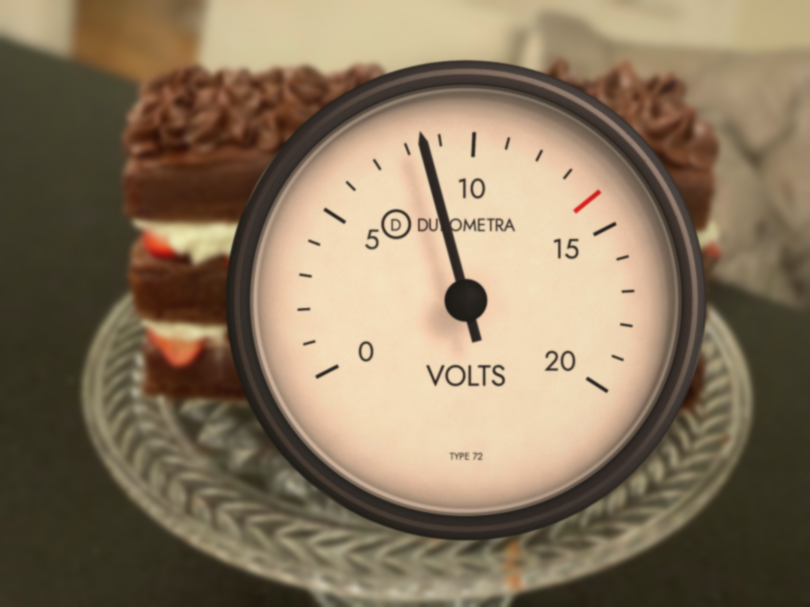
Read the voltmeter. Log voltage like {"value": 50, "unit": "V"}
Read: {"value": 8.5, "unit": "V"}
